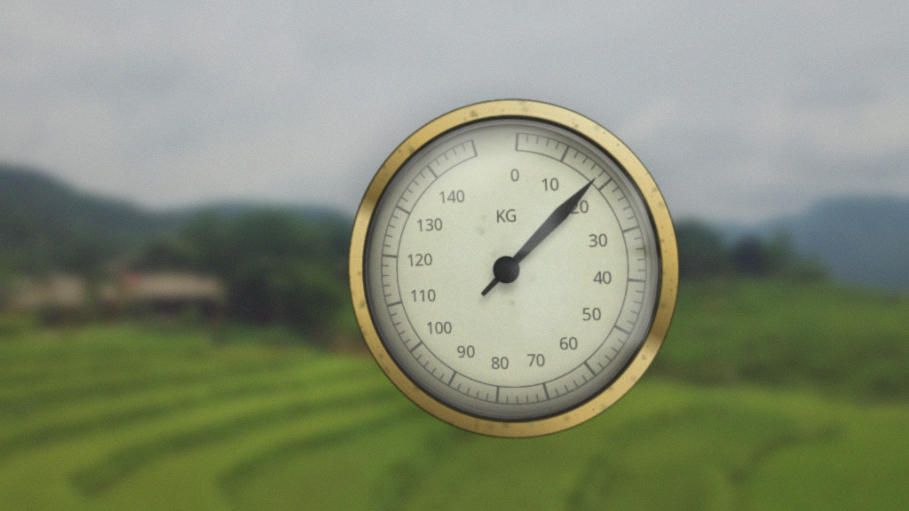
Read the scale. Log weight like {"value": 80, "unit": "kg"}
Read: {"value": 18, "unit": "kg"}
